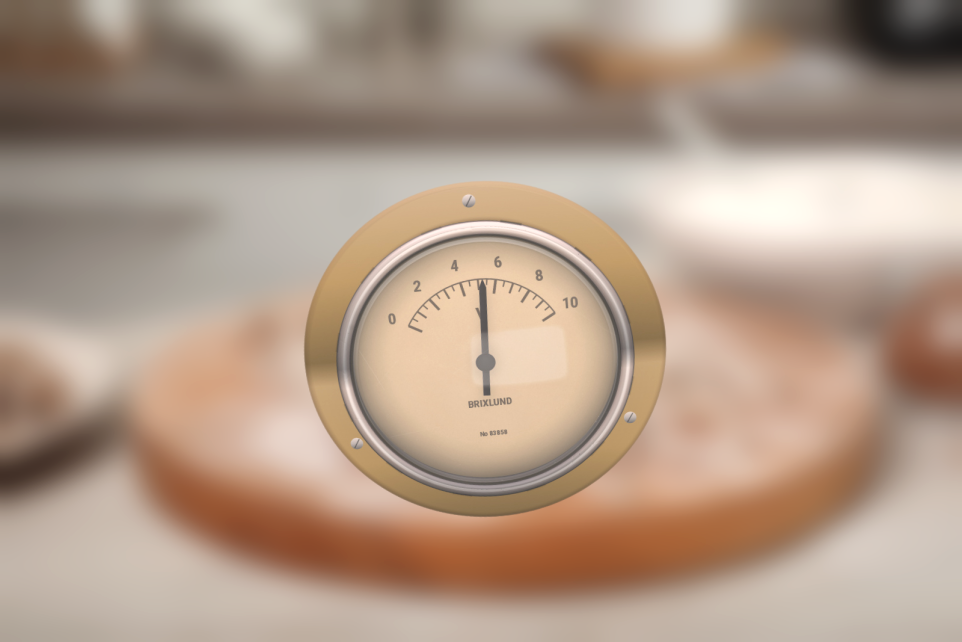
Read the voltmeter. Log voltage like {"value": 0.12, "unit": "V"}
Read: {"value": 5.25, "unit": "V"}
